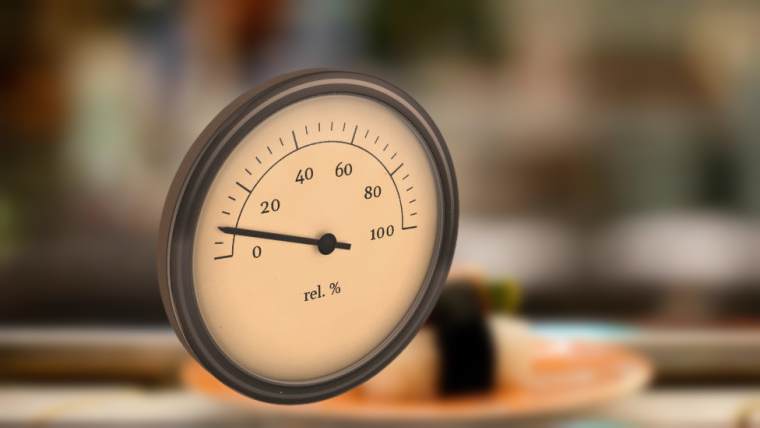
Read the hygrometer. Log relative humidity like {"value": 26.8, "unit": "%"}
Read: {"value": 8, "unit": "%"}
